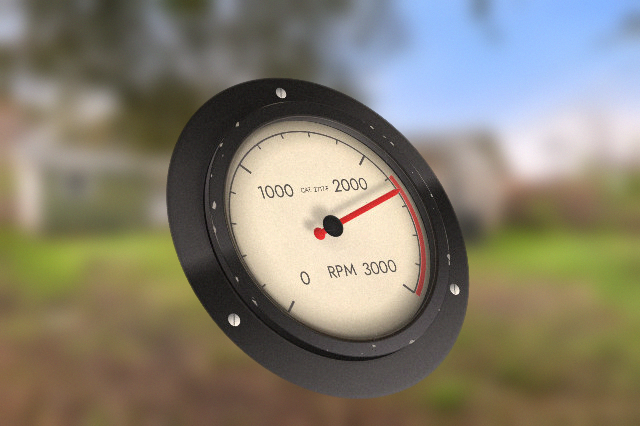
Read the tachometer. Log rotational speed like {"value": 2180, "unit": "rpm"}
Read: {"value": 2300, "unit": "rpm"}
